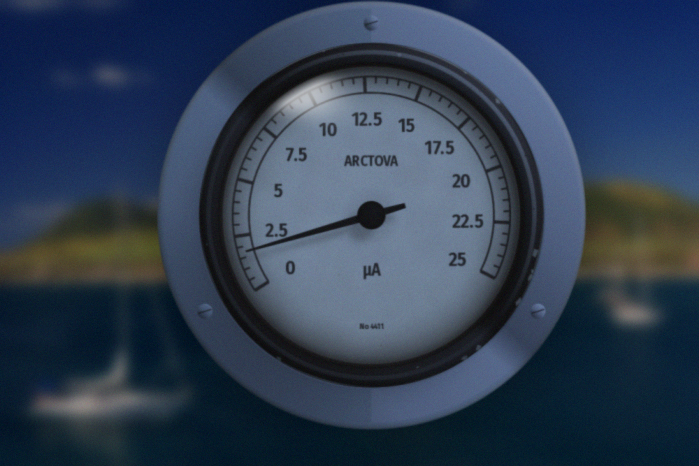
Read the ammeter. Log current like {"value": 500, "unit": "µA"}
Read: {"value": 1.75, "unit": "µA"}
